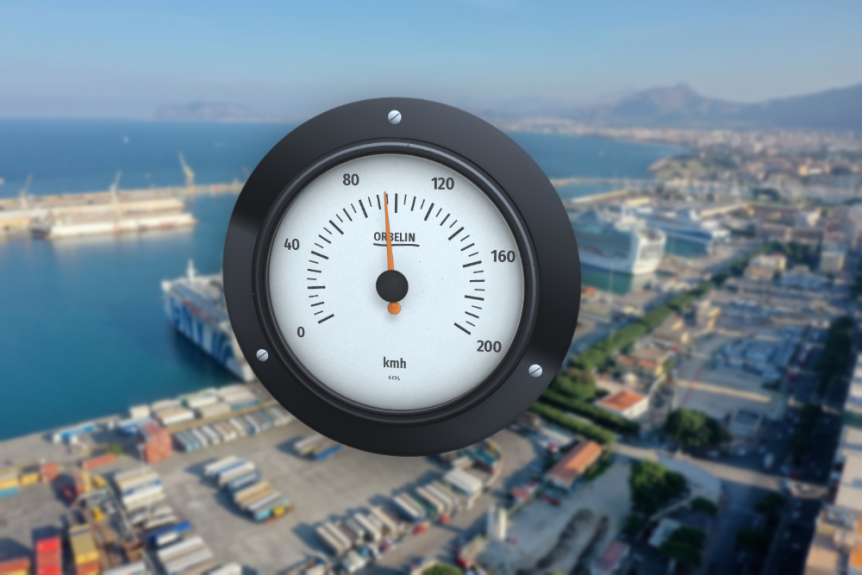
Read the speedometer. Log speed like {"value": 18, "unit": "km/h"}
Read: {"value": 95, "unit": "km/h"}
